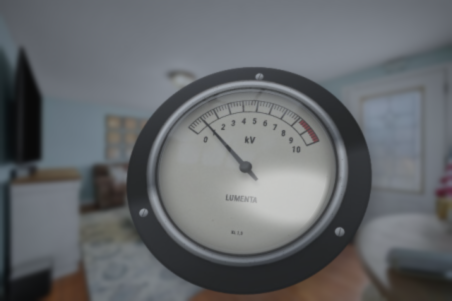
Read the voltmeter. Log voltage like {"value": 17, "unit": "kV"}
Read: {"value": 1, "unit": "kV"}
